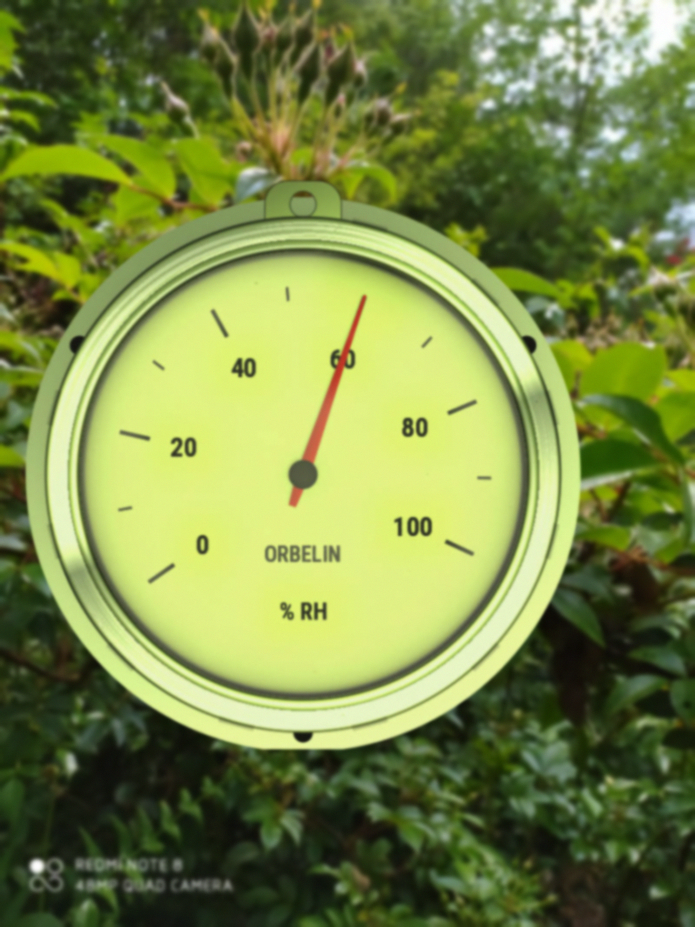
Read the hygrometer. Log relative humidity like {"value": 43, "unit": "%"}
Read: {"value": 60, "unit": "%"}
